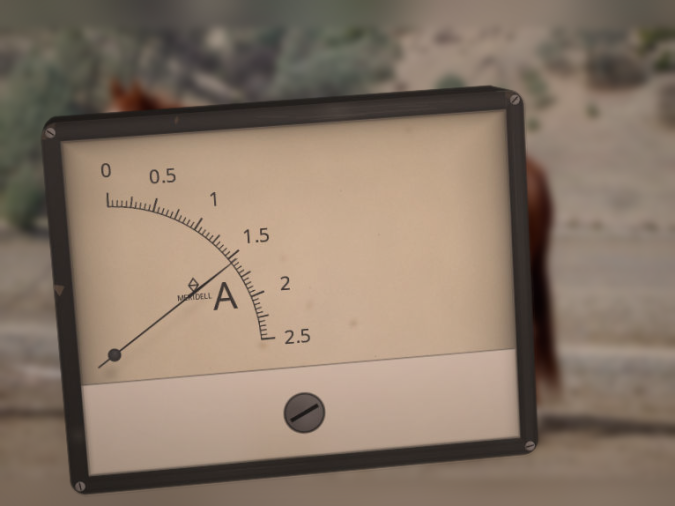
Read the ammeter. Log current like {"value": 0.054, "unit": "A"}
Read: {"value": 1.55, "unit": "A"}
